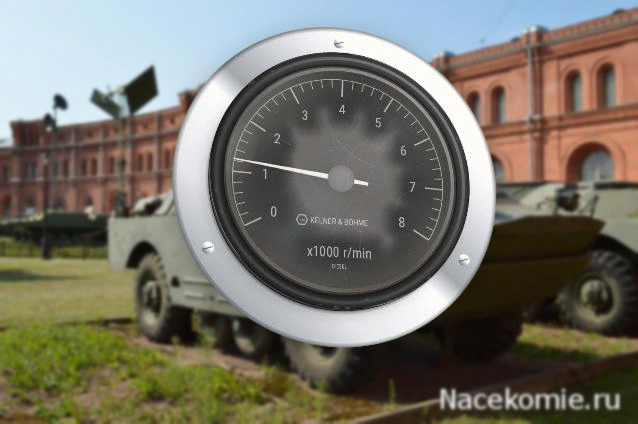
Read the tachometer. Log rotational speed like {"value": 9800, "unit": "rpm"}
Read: {"value": 1200, "unit": "rpm"}
